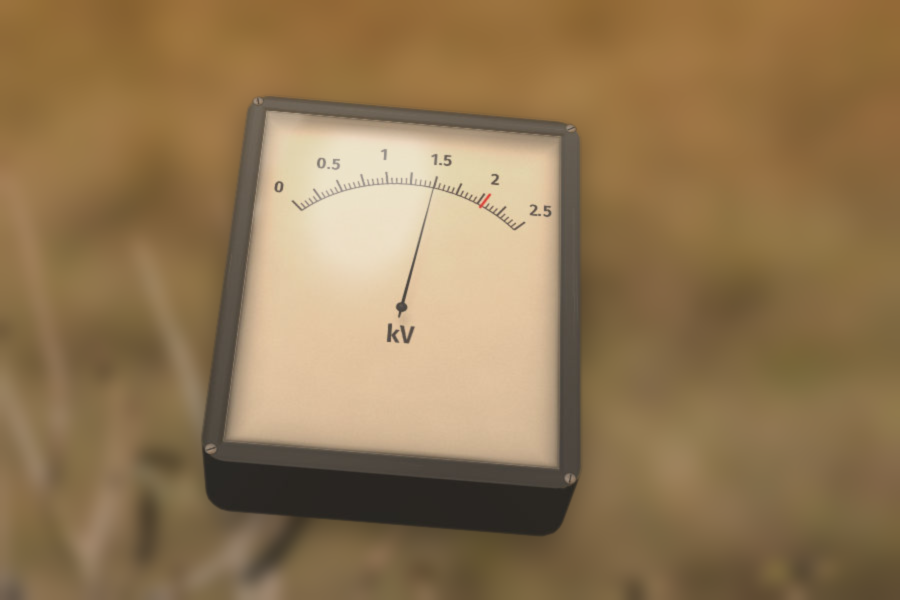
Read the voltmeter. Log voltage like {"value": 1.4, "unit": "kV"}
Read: {"value": 1.5, "unit": "kV"}
